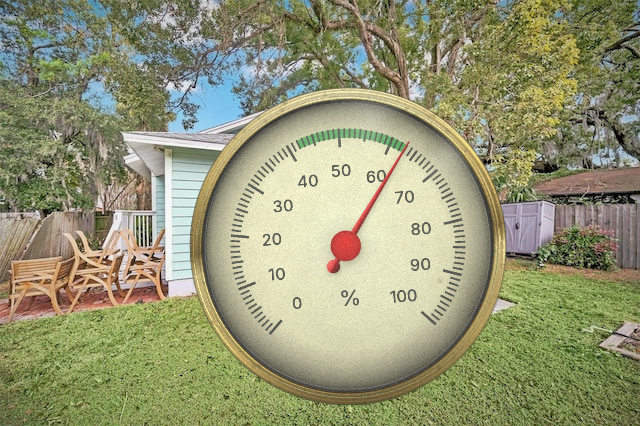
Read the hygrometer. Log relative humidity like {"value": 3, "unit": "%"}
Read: {"value": 63, "unit": "%"}
